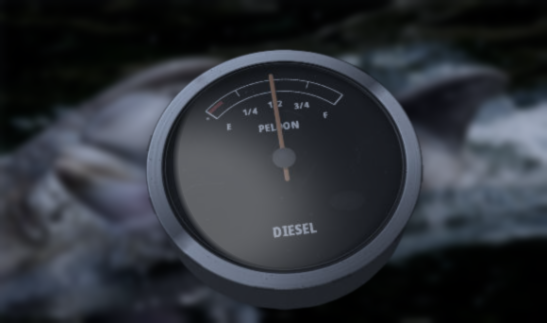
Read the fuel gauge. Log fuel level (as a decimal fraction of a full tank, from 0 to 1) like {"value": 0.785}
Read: {"value": 0.5}
